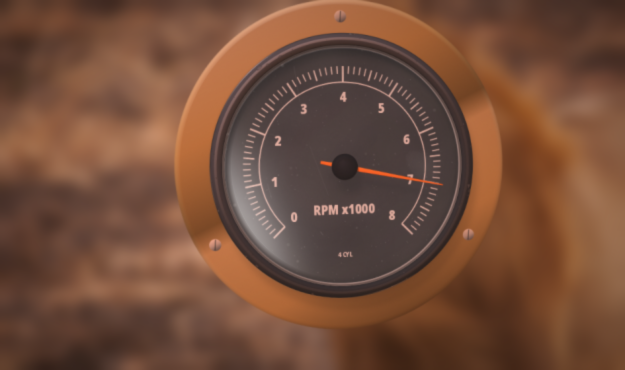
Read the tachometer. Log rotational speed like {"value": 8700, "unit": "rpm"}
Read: {"value": 7000, "unit": "rpm"}
